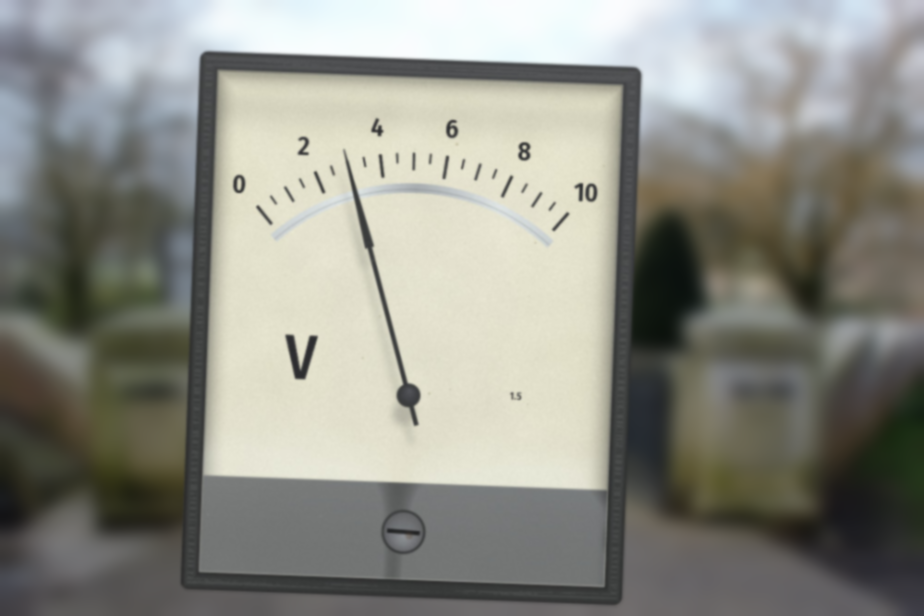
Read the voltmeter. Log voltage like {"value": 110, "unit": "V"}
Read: {"value": 3, "unit": "V"}
